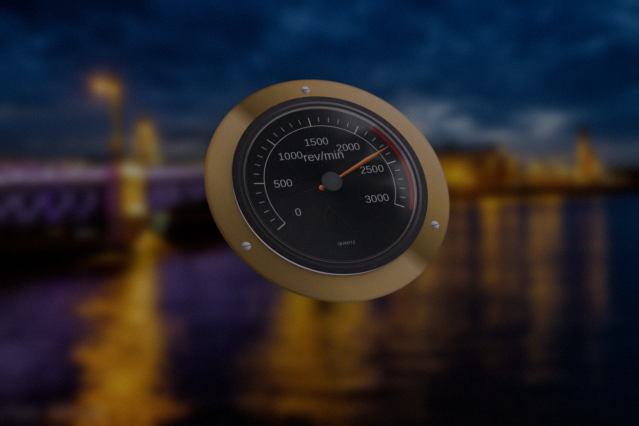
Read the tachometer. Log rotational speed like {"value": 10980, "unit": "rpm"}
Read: {"value": 2350, "unit": "rpm"}
